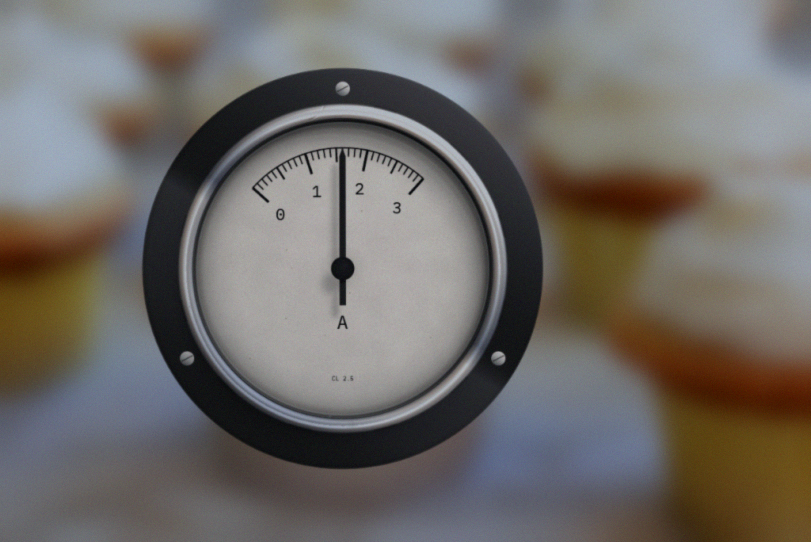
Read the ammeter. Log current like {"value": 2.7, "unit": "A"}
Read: {"value": 1.6, "unit": "A"}
